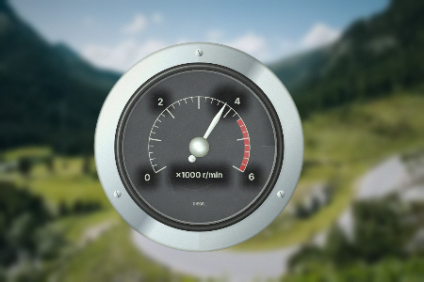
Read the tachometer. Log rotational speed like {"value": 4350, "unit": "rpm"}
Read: {"value": 3800, "unit": "rpm"}
